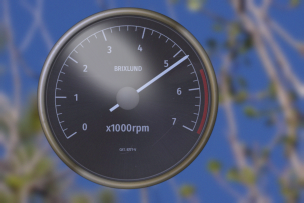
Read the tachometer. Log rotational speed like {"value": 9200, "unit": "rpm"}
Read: {"value": 5200, "unit": "rpm"}
